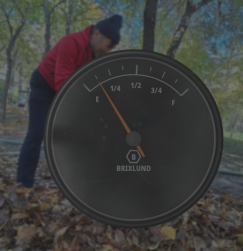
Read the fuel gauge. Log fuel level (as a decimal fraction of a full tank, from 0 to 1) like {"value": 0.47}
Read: {"value": 0.125}
